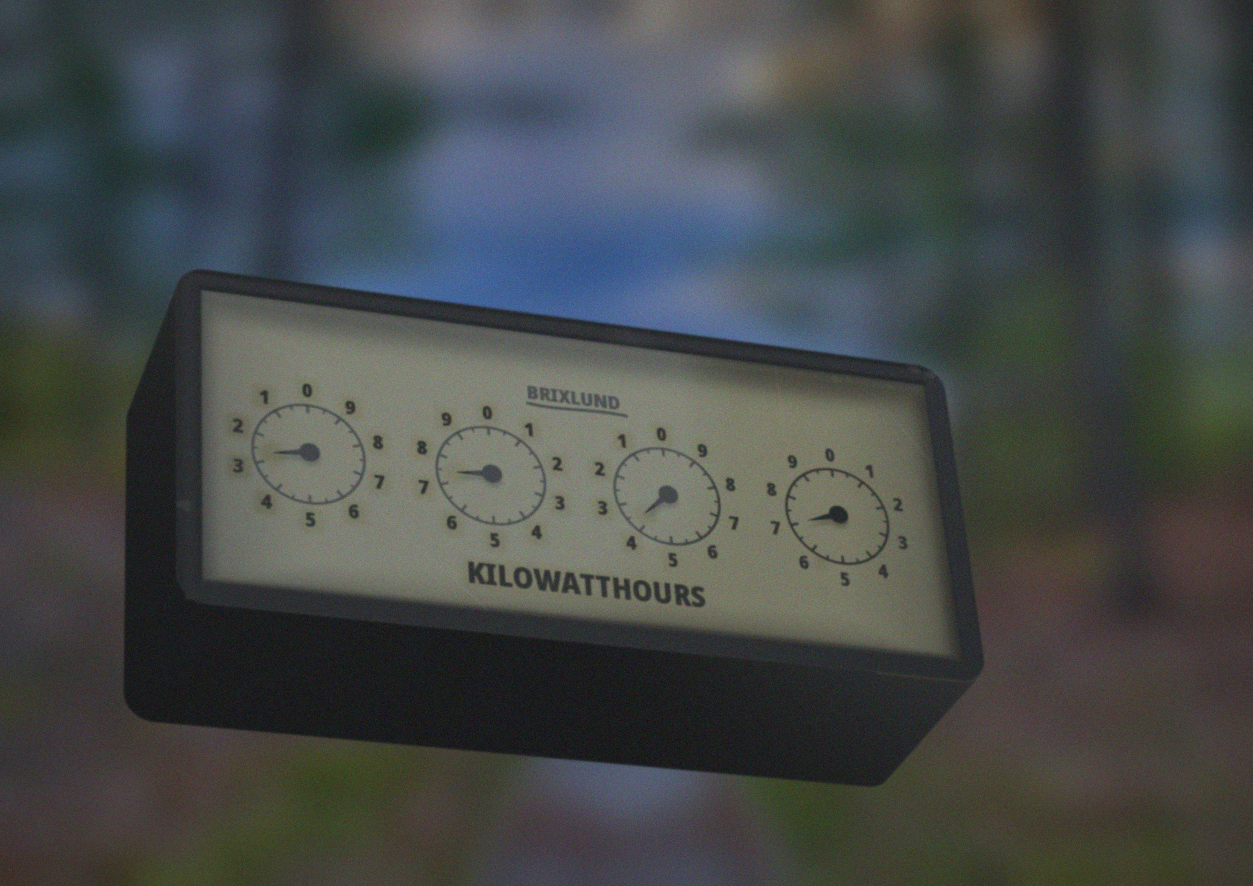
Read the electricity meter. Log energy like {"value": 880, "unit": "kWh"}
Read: {"value": 2737, "unit": "kWh"}
